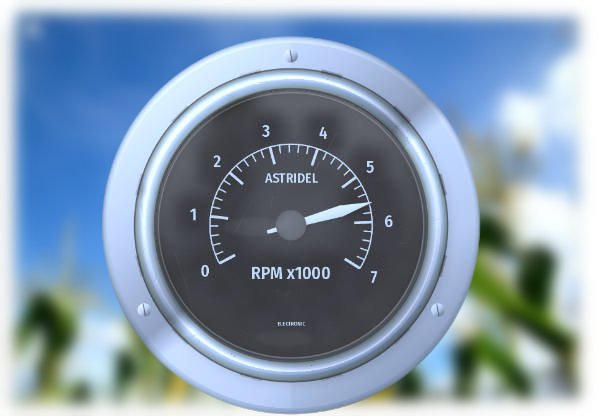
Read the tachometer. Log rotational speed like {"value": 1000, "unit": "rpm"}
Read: {"value": 5600, "unit": "rpm"}
